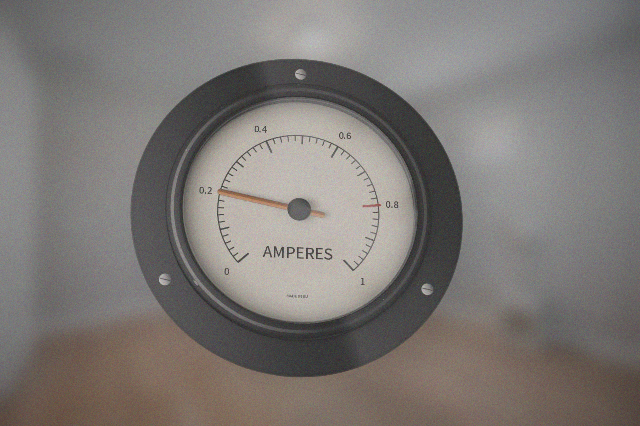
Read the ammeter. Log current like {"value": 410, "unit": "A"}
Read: {"value": 0.2, "unit": "A"}
